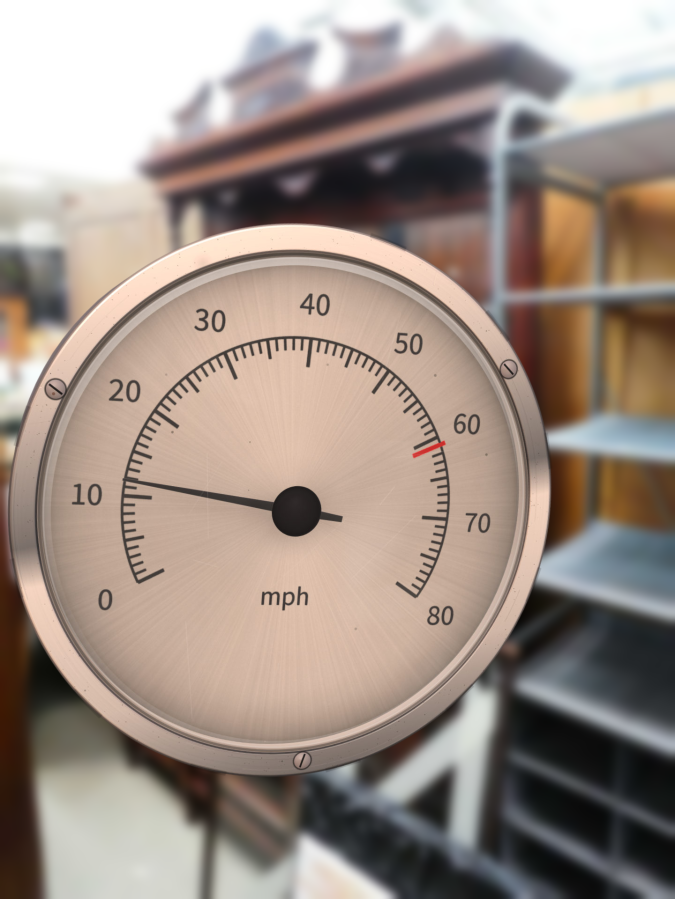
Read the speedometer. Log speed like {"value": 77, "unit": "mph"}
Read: {"value": 12, "unit": "mph"}
